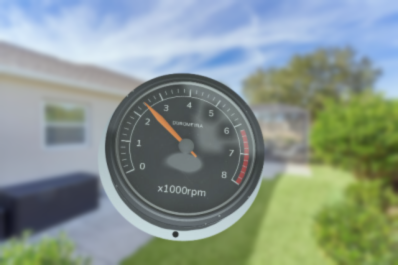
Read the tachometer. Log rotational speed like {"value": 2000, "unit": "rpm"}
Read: {"value": 2400, "unit": "rpm"}
